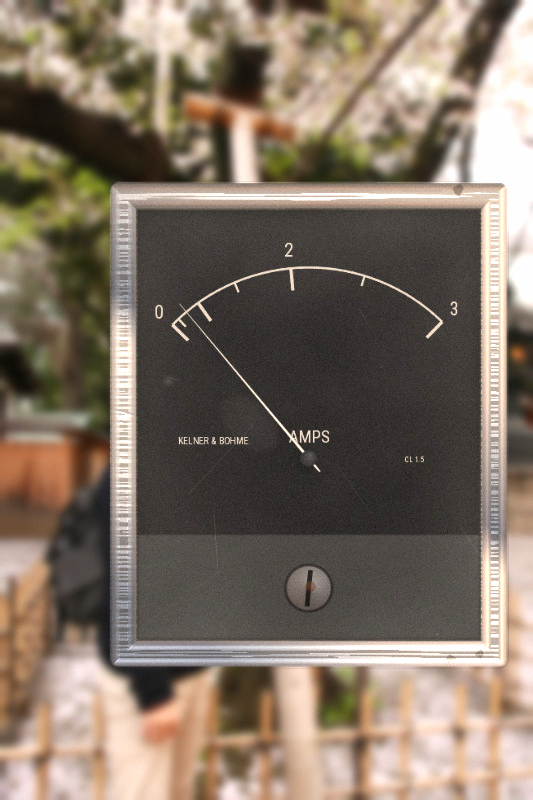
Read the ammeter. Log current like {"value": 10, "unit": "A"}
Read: {"value": 0.75, "unit": "A"}
